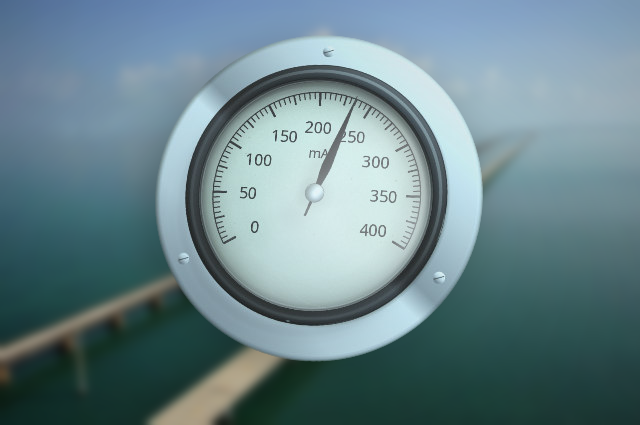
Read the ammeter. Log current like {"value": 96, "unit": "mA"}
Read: {"value": 235, "unit": "mA"}
